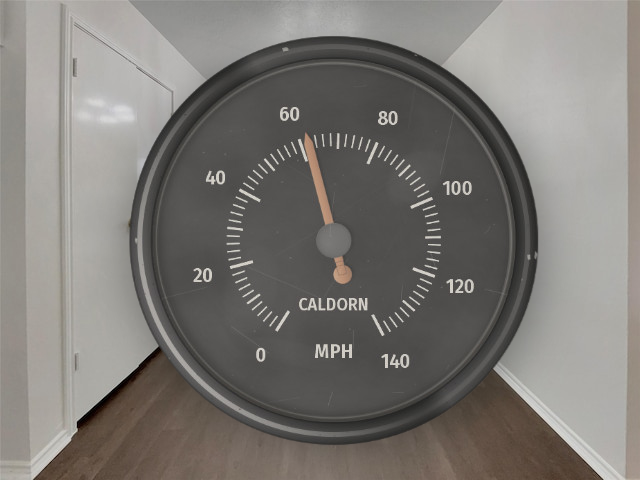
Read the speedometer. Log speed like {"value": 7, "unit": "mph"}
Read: {"value": 62, "unit": "mph"}
